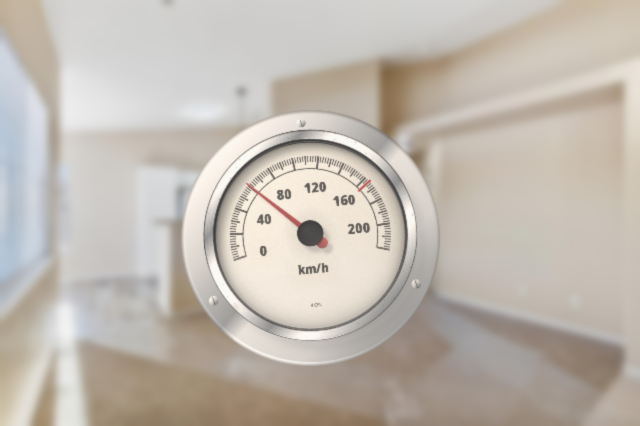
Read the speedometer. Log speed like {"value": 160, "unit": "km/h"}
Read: {"value": 60, "unit": "km/h"}
